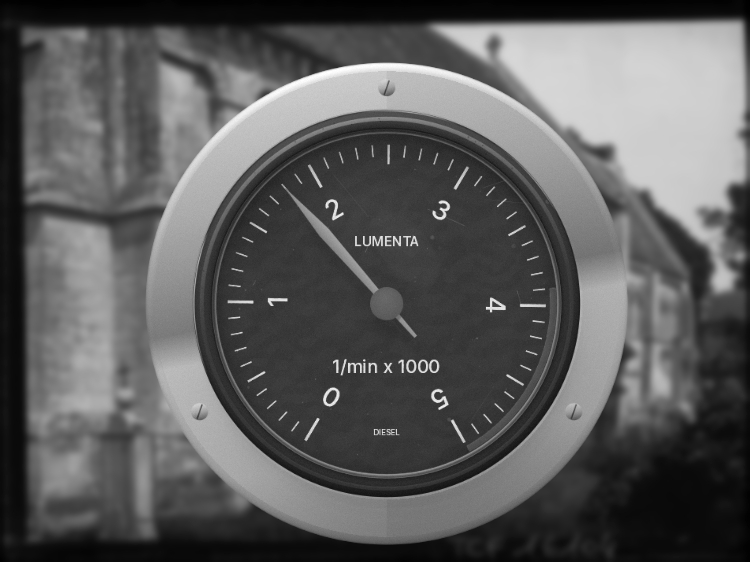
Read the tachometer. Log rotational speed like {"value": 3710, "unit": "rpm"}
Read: {"value": 1800, "unit": "rpm"}
